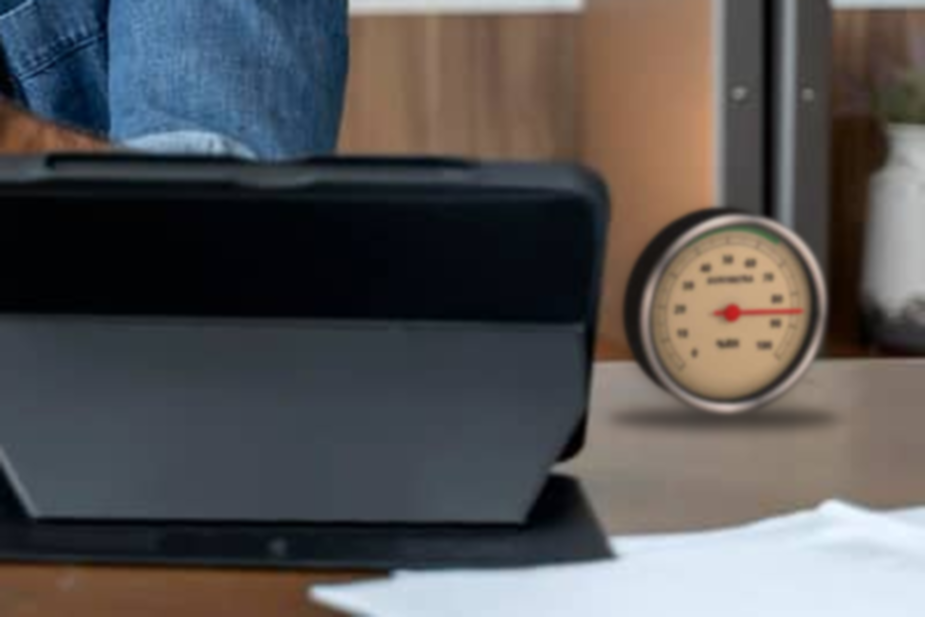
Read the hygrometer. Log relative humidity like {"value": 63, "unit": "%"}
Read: {"value": 85, "unit": "%"}
